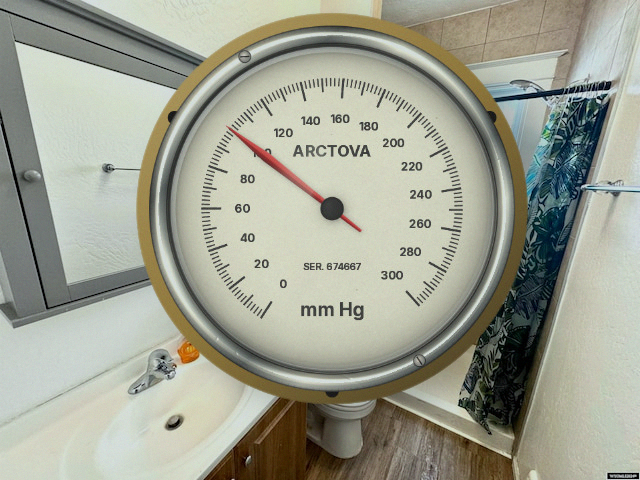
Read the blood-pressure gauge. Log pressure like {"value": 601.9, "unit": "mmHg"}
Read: {"value": 100, "unit": "mmHg"}
